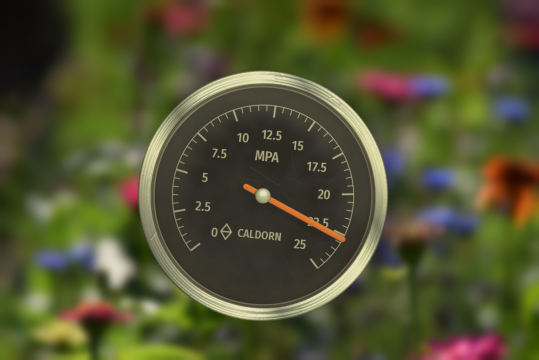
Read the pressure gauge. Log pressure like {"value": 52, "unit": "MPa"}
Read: {"value": 22.75, "unit": "MPa"}
